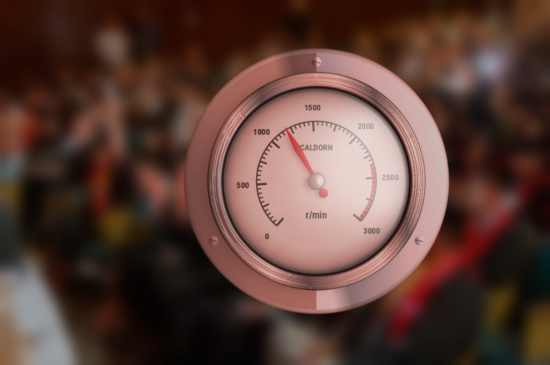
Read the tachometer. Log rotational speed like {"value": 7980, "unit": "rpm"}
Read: {"value": 1200, "unit": "rpm"}
